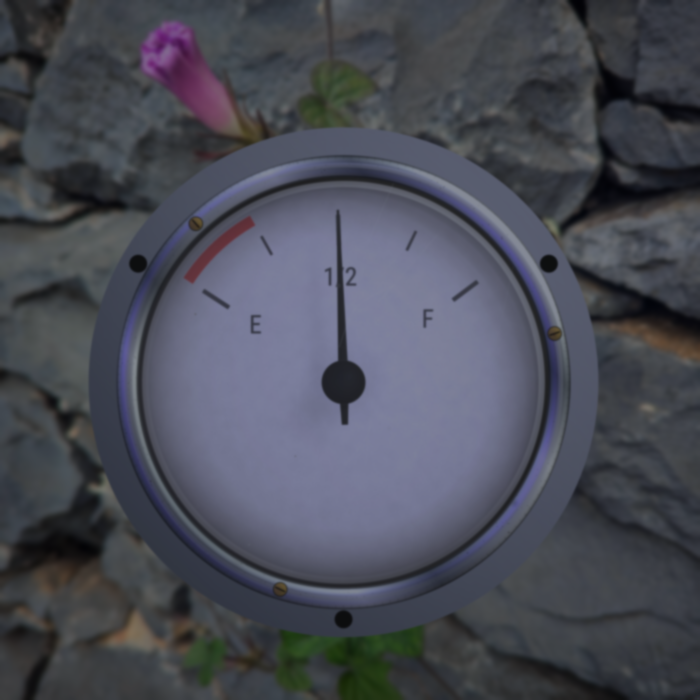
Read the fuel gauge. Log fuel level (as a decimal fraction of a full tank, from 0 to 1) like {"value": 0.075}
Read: {"value": 0.5}
